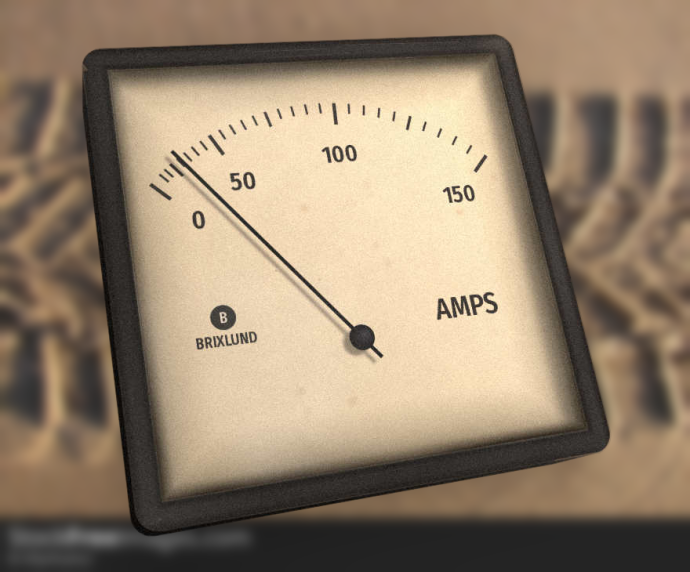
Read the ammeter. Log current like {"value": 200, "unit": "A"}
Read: {"value": 30, "unit": "A"}
